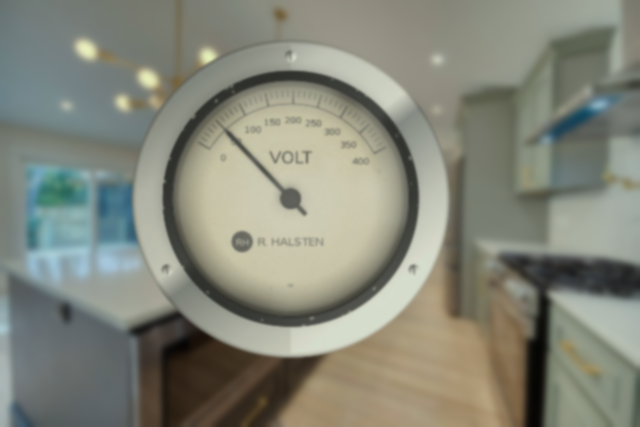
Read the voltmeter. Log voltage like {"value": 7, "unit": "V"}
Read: {"value": 50, "unit": "V"}
